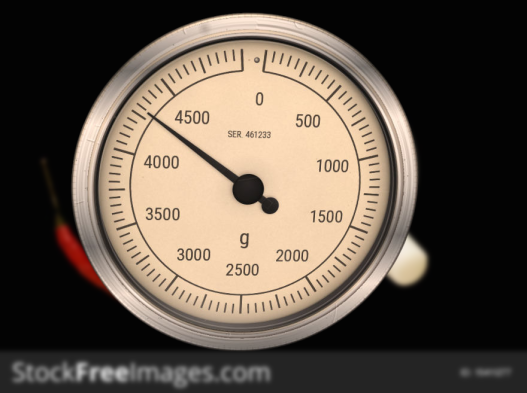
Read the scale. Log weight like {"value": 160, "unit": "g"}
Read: {"value": 4300, "unit": "g"}
